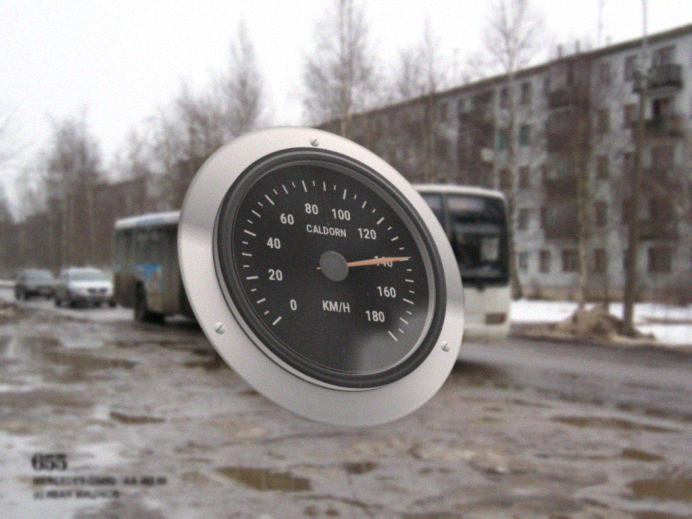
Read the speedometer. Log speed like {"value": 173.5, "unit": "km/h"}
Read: {"value": 140, "unit": "km/h"}
